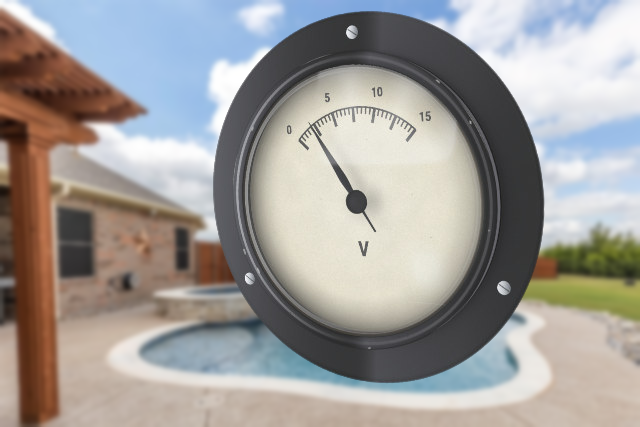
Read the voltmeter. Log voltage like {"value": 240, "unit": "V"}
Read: {"value": 2.5, "unit": "V"}
